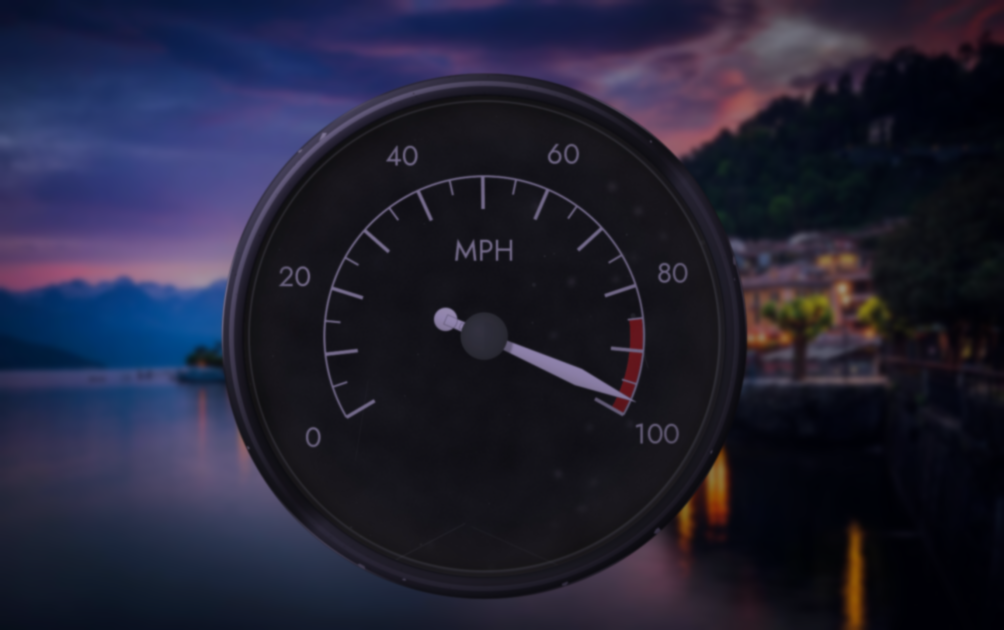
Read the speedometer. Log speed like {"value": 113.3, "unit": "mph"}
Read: {"value": 97.5, "unit": "mph"}
